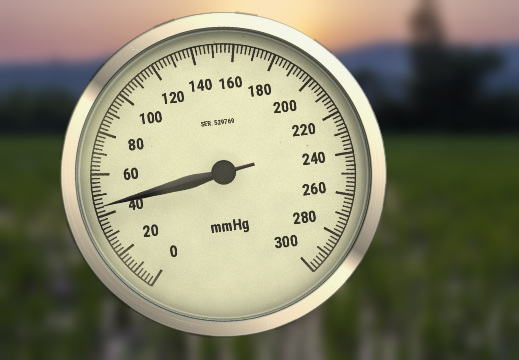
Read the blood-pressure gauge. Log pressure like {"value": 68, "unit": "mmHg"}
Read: {"value": 44, "unit": "mmHg"}
